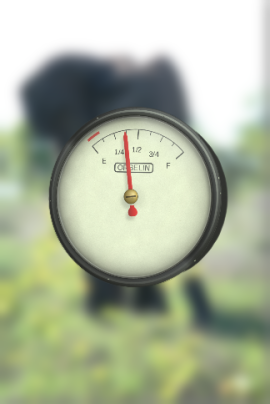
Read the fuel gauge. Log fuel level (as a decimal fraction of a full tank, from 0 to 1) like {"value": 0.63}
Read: {"value": 0.375}
